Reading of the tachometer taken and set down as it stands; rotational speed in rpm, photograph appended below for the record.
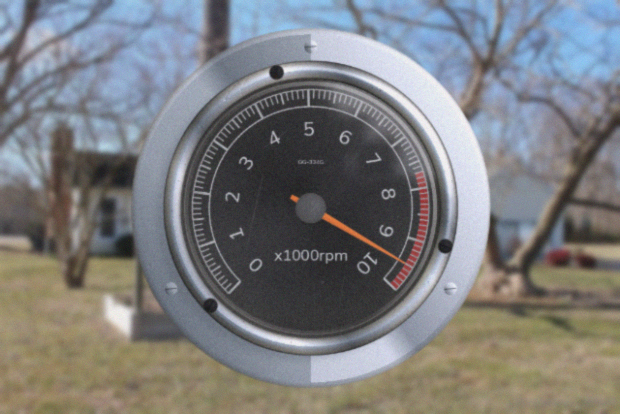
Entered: 9500 rpm
